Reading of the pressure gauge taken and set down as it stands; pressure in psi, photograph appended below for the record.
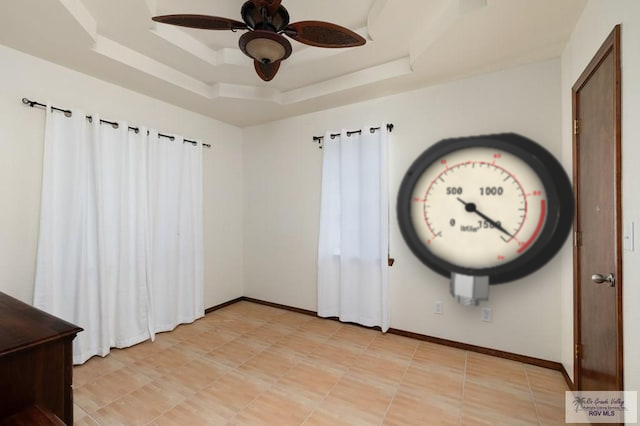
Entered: 1450 psi
